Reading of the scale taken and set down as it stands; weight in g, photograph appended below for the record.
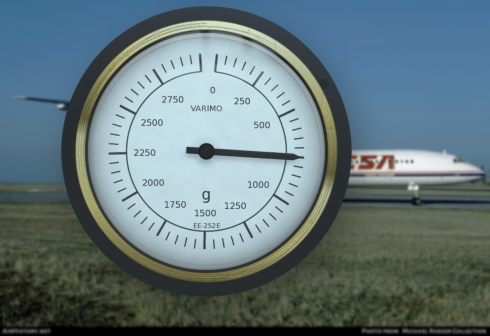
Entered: 750 g
